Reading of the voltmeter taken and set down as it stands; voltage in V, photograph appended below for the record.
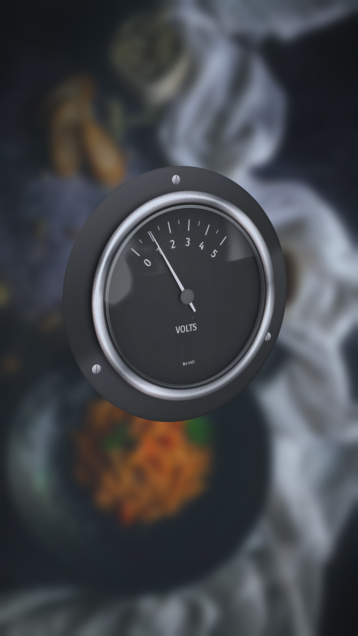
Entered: 1 V
